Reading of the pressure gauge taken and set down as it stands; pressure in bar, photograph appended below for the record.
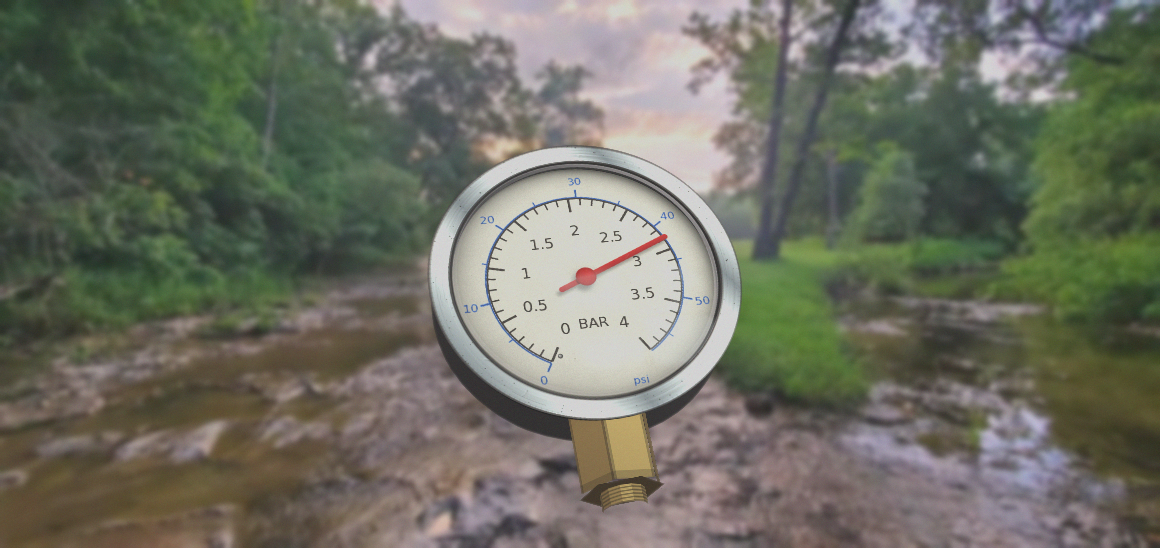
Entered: 2.9 bar
